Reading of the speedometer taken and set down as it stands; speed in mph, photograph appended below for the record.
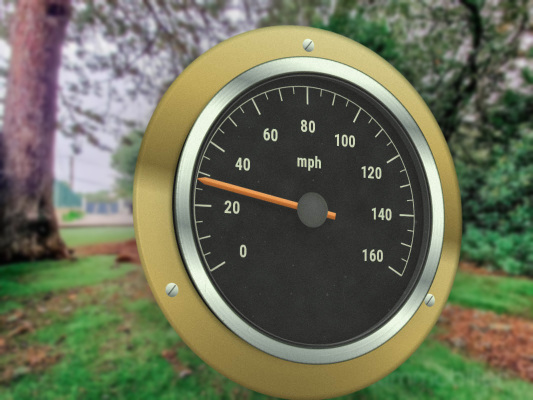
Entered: 27.5 mph
